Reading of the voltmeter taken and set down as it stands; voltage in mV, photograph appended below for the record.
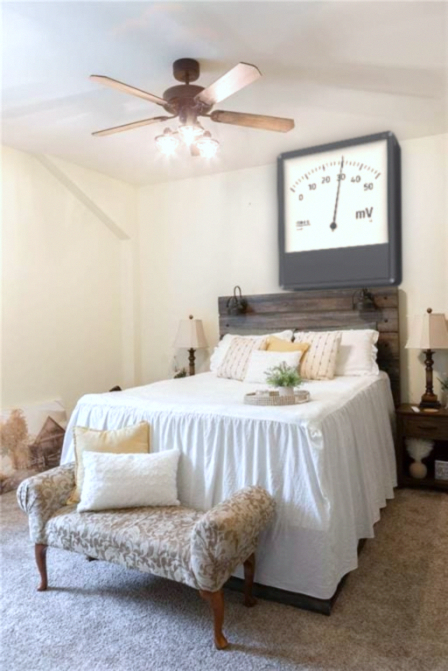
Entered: 30 mV
